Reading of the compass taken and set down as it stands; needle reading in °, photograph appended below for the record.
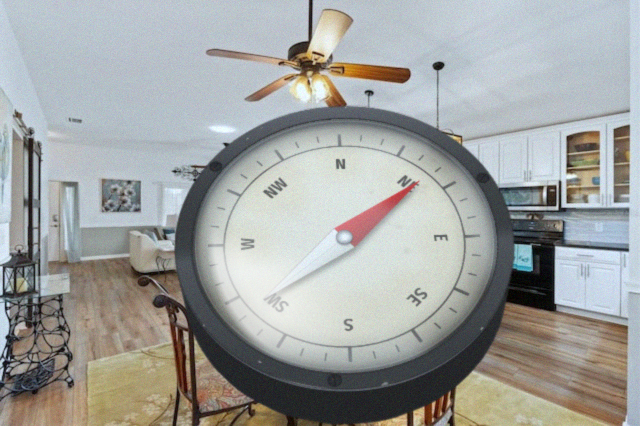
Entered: 50 °
